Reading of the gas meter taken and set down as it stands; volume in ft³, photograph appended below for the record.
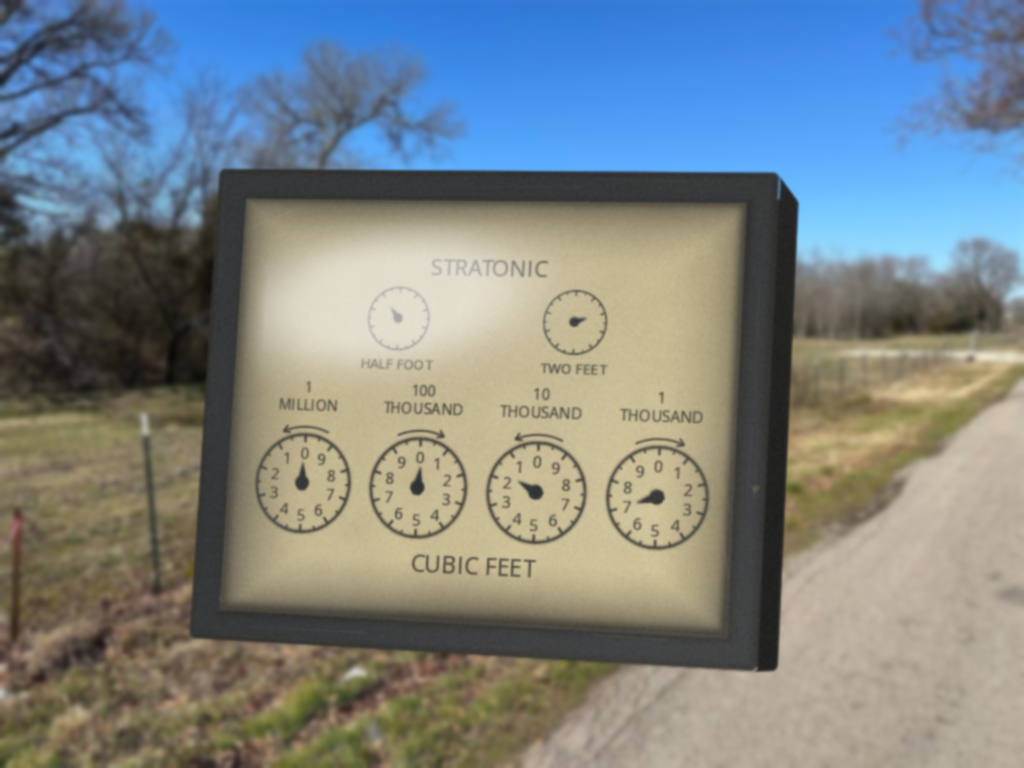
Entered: 1700 ft³
